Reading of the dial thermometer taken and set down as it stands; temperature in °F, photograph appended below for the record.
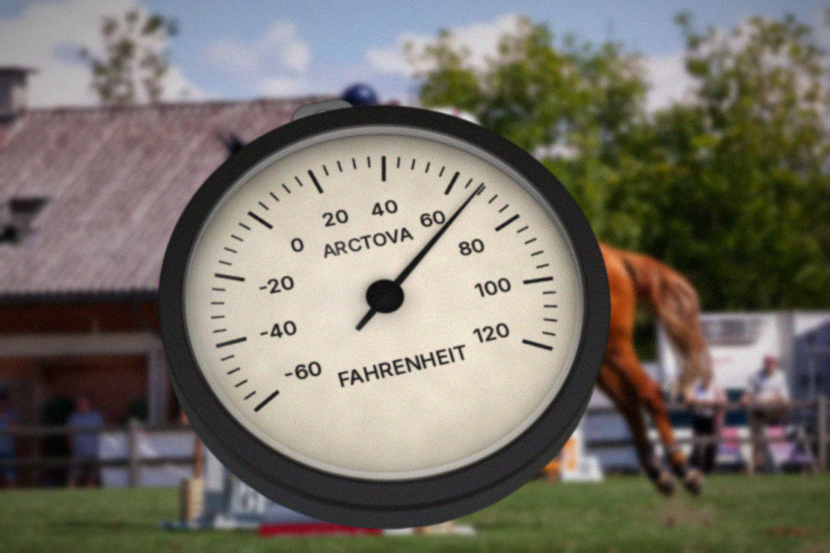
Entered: 68 °F
